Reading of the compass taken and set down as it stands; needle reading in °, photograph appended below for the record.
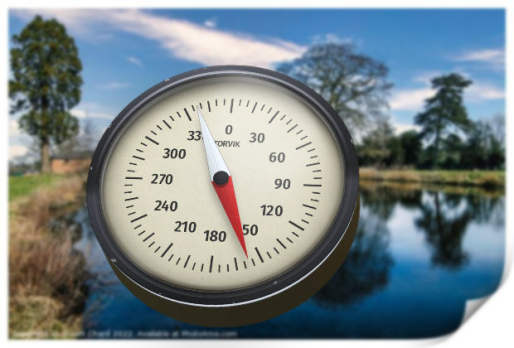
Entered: 157.5 °
